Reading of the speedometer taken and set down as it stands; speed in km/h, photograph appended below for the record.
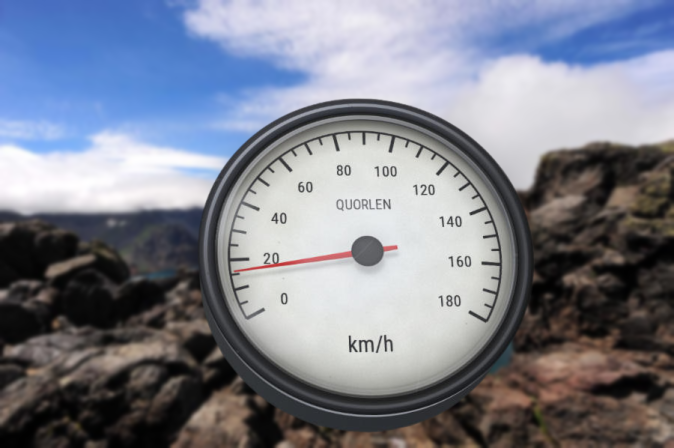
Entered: 15 km/h
